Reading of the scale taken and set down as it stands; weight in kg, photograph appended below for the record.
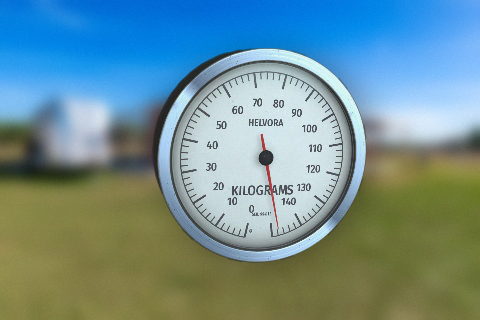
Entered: 148 kg
